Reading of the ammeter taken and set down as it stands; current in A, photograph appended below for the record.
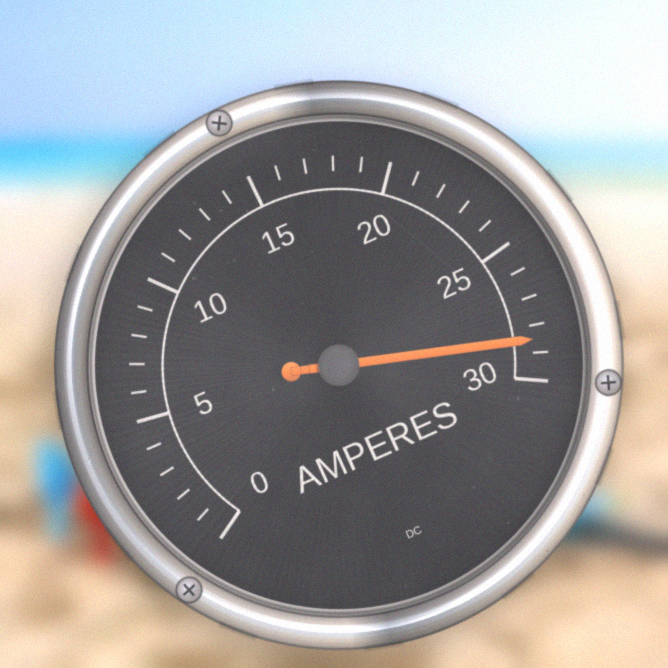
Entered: 28.5 A
